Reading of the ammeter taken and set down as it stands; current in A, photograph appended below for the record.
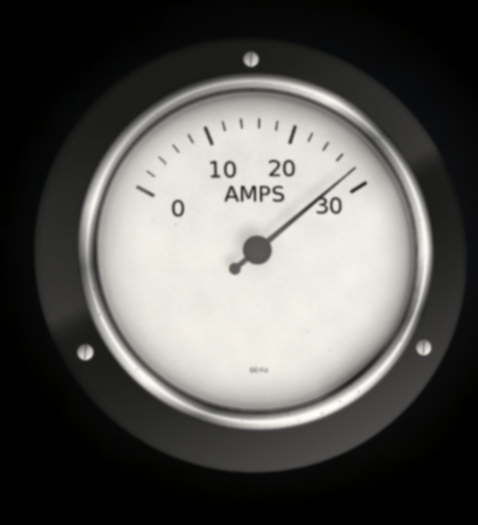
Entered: 28 A
